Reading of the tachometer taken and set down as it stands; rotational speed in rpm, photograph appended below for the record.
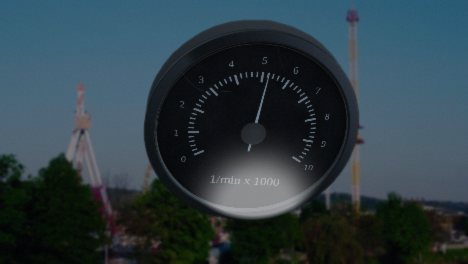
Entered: 5200 rpm
